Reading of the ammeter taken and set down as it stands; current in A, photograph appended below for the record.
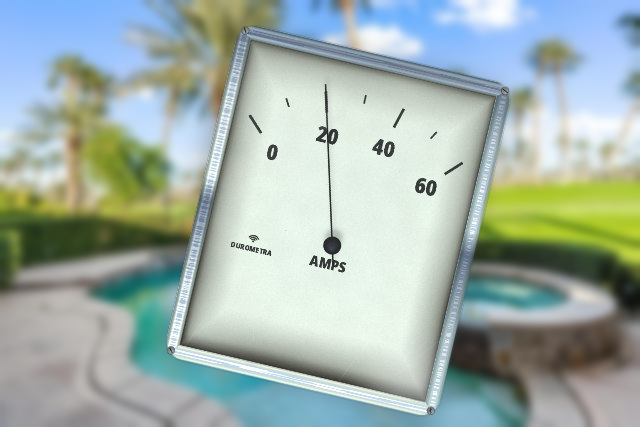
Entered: 20 A
